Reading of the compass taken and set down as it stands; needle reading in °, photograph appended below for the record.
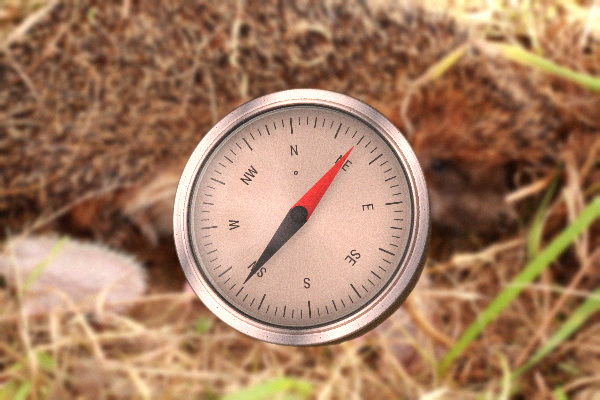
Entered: 45 °
